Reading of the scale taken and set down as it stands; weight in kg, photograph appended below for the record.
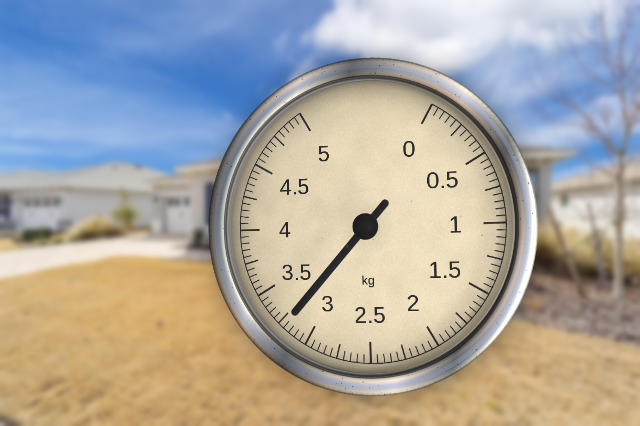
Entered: 3.2 kg
